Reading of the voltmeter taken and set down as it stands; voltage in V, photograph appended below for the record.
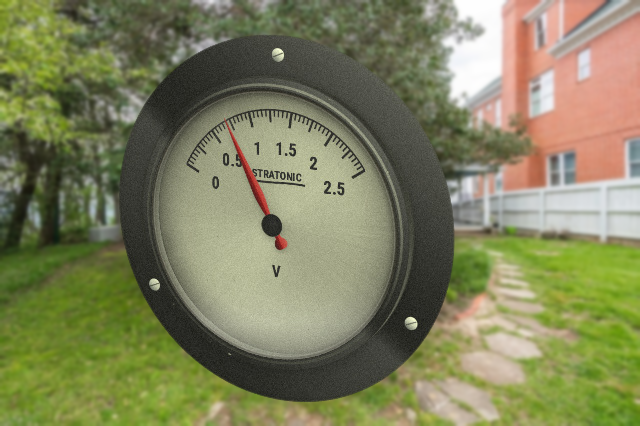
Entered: 0.75 V
